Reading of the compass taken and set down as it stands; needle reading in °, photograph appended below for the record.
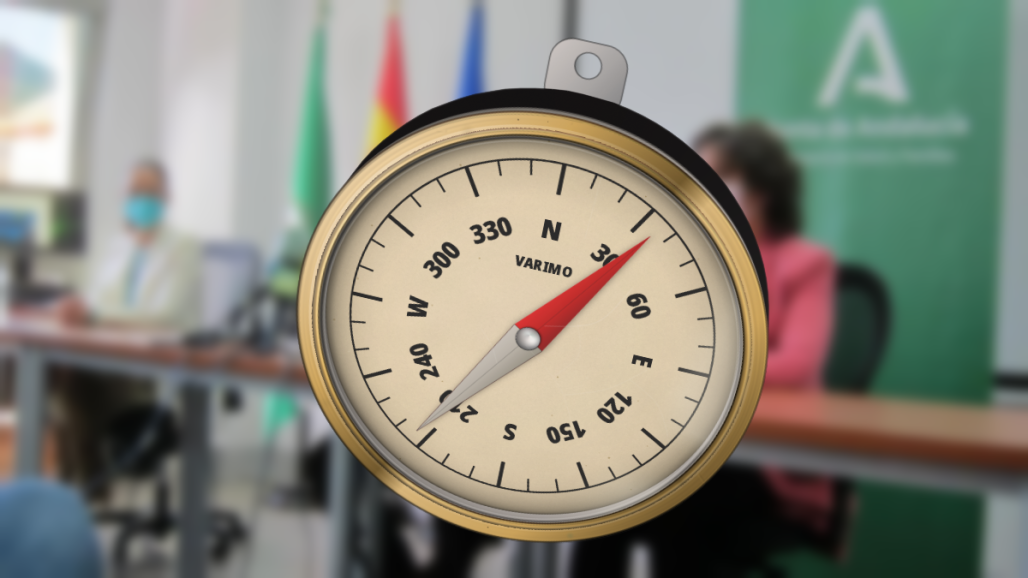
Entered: 35 °
